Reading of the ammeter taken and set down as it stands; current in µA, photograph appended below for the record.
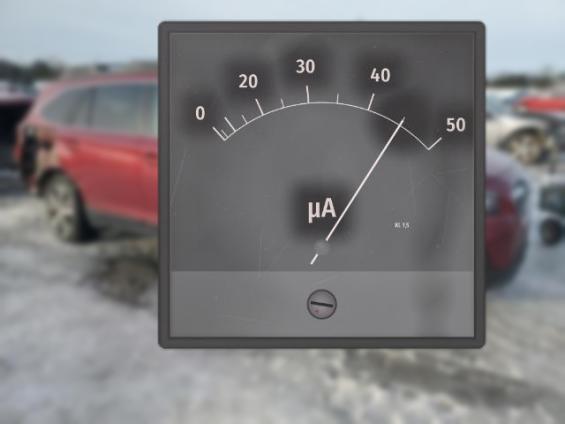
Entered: 45 µA
